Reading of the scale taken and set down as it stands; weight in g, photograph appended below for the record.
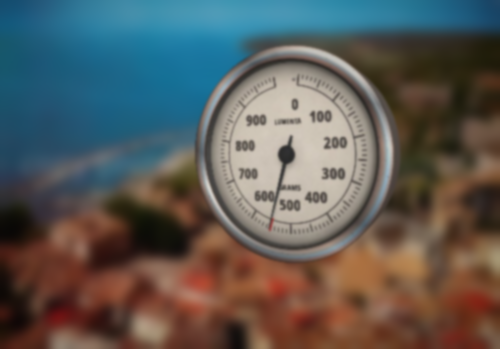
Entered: 550 g
